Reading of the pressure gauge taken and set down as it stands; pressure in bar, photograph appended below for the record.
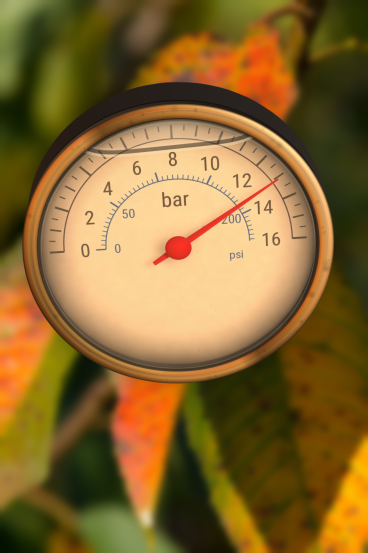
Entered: 13 bar
